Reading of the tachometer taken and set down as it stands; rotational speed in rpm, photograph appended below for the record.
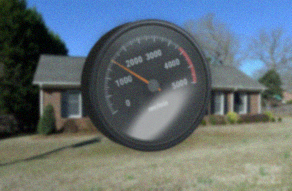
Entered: 1500 rpm
